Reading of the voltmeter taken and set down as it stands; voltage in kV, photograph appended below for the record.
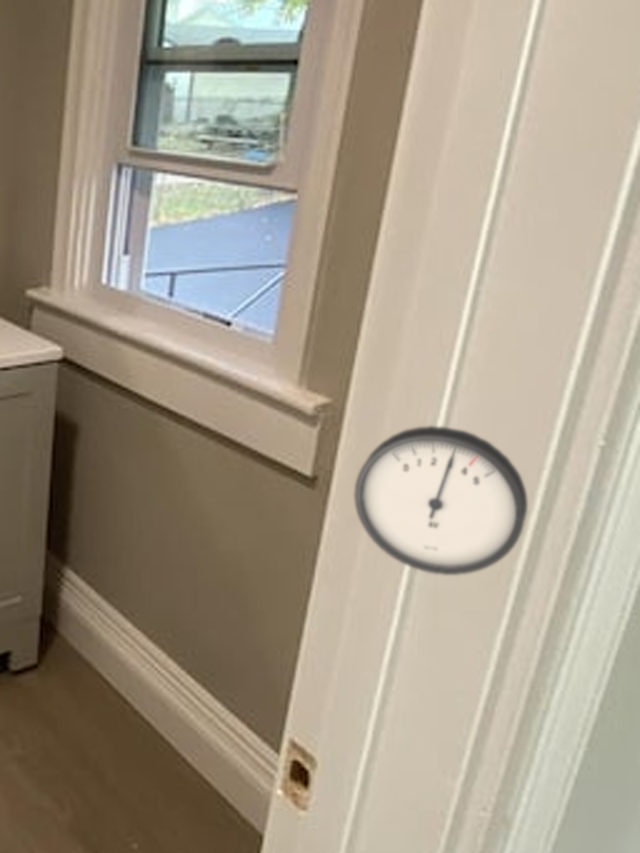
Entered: 3 kV
